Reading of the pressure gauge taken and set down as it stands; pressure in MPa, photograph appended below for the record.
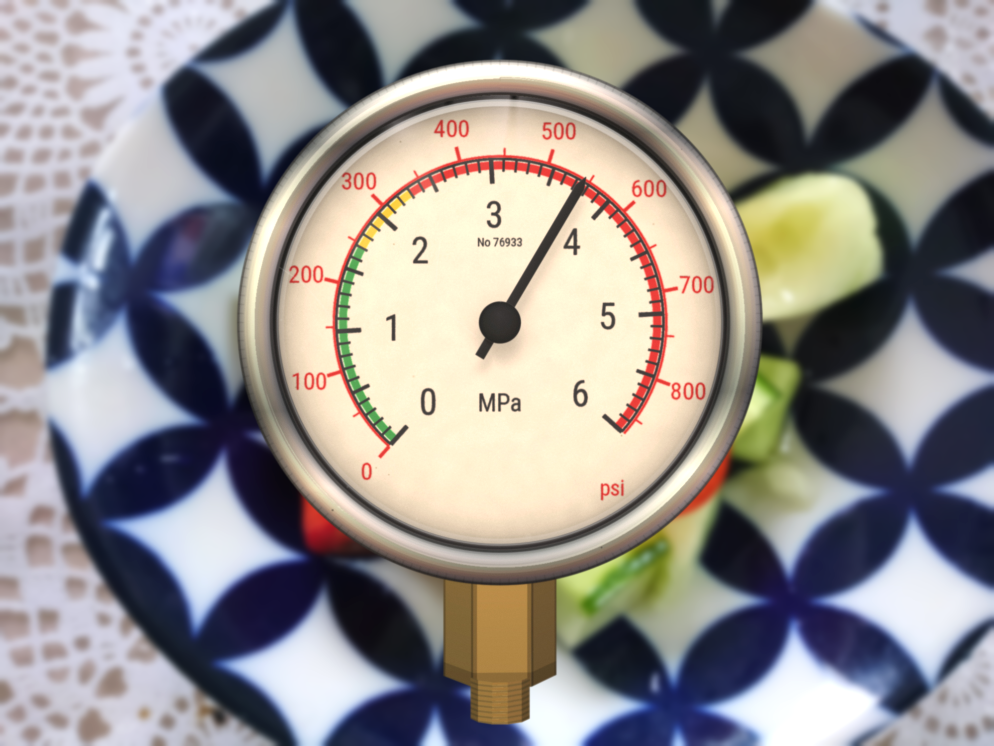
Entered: 3.75 MPa
